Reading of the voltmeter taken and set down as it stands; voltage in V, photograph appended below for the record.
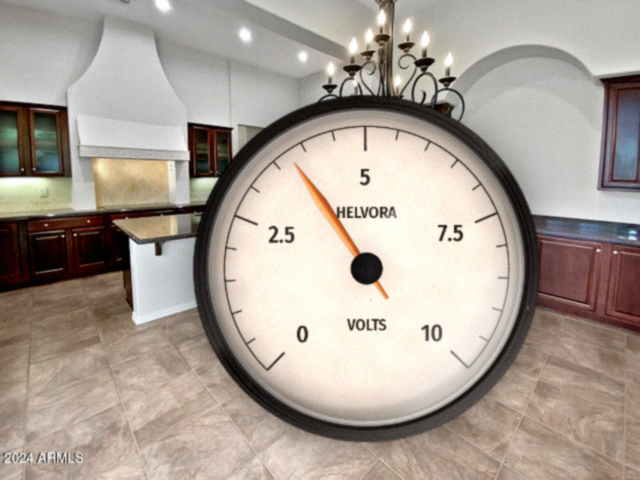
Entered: 3.75 V
